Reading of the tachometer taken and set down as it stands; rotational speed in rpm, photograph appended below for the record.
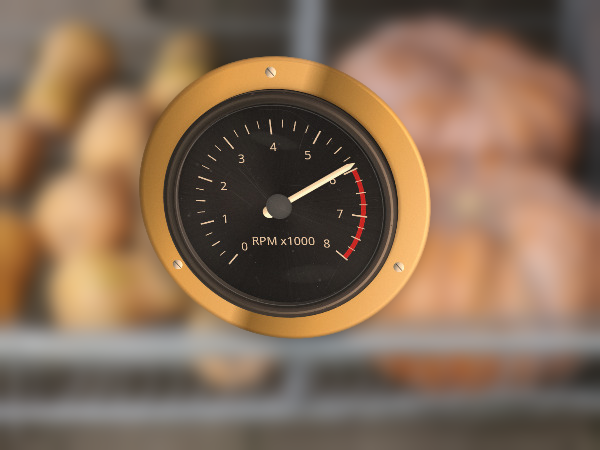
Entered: 5875 rpm
